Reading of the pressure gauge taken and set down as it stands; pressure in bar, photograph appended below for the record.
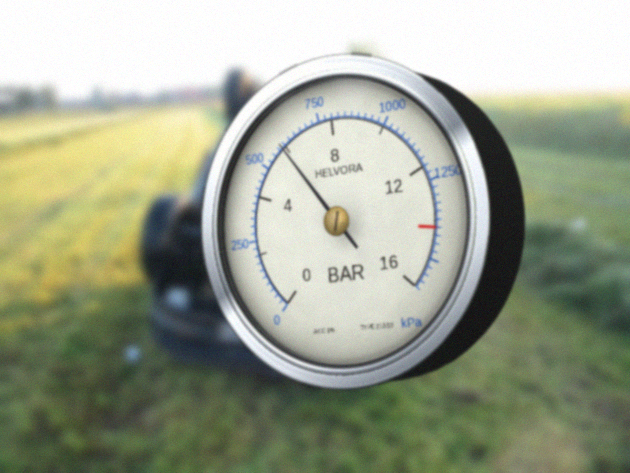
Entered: 6 bar
